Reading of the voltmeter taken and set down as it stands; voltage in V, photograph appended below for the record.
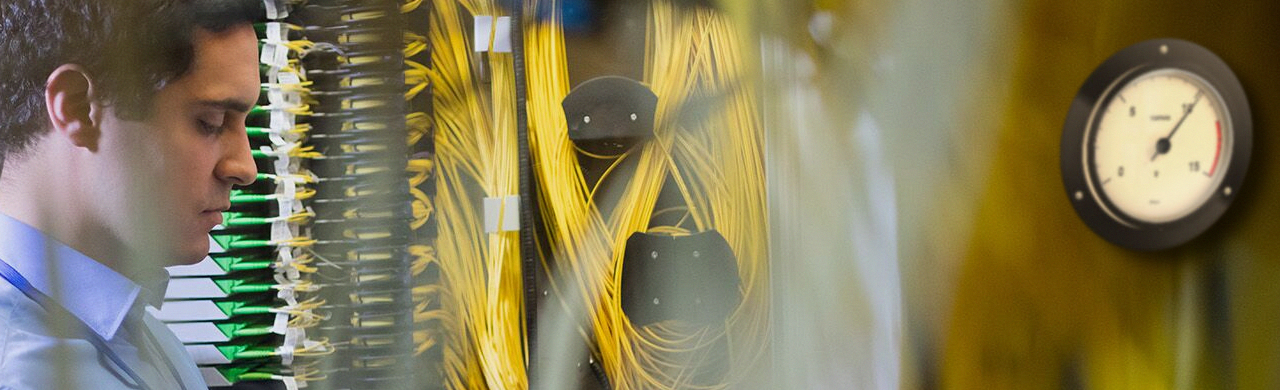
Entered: 10 V
